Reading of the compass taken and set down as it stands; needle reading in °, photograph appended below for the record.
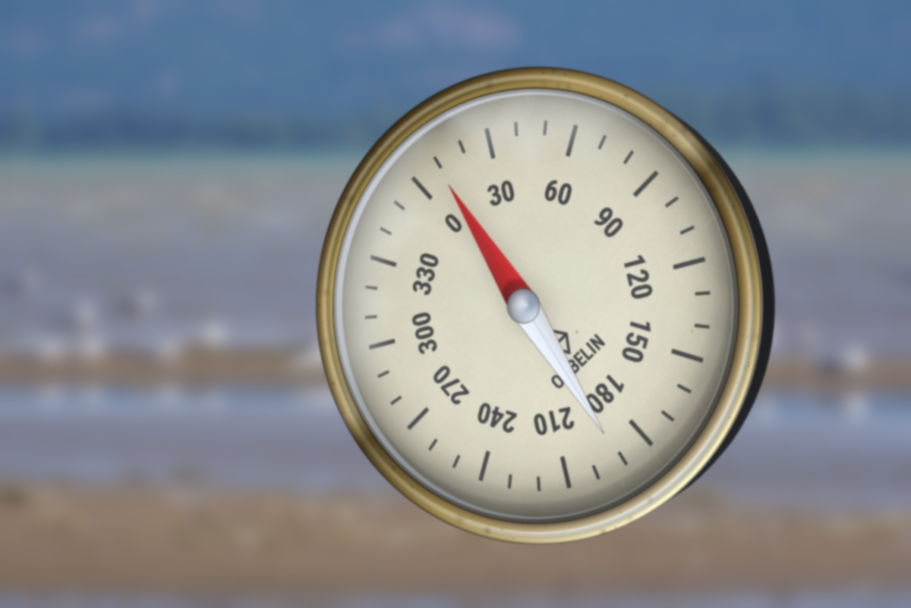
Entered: 10 °
